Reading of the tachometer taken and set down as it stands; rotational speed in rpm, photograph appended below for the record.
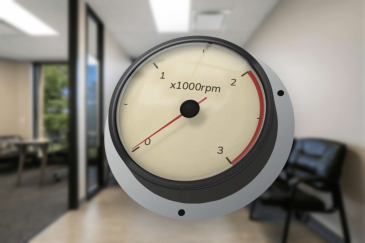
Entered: 0 rpm
